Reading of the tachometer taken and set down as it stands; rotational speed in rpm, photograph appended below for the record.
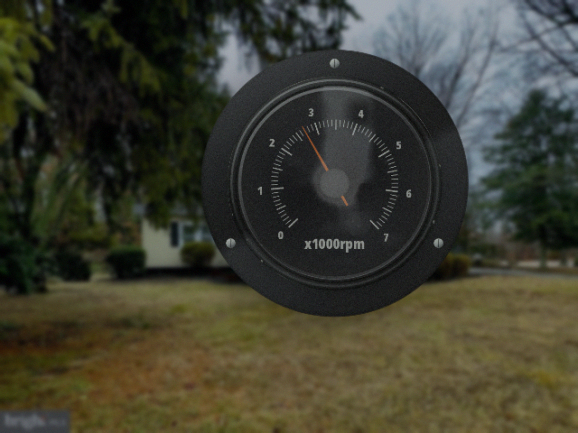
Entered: 2700 rpm
